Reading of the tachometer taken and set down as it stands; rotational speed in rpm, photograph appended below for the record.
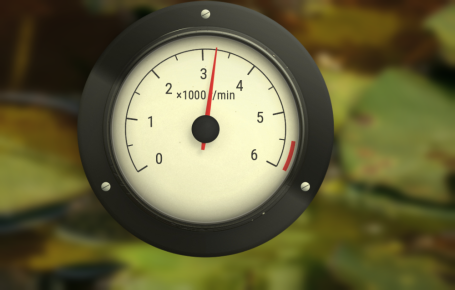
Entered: 3250 rpm
